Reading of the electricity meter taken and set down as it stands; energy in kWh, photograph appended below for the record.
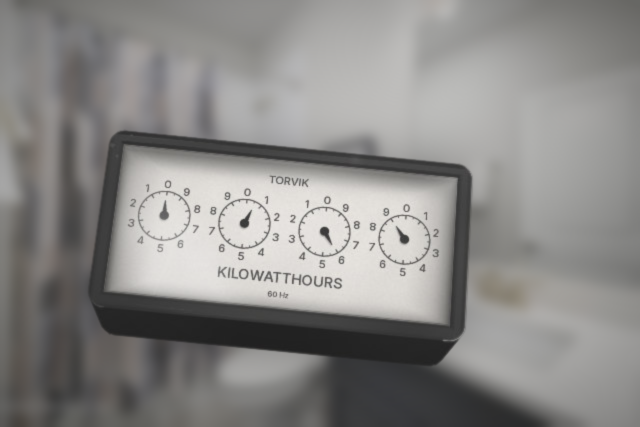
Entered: 59 kWh
